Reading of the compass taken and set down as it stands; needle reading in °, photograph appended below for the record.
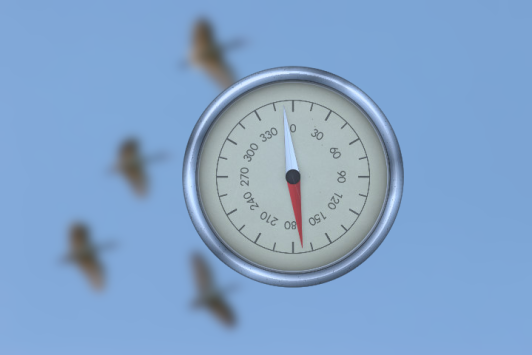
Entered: 172.5 °
